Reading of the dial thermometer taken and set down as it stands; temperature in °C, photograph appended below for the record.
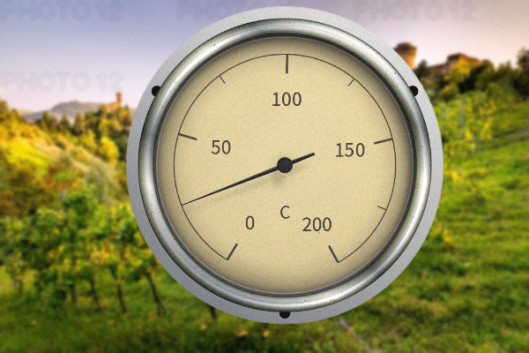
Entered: 25 °C
